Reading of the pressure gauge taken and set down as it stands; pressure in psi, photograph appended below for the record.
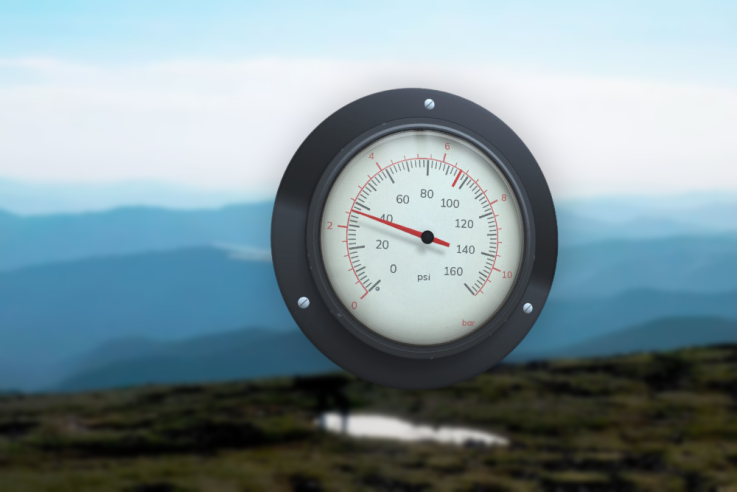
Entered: 36 psi
